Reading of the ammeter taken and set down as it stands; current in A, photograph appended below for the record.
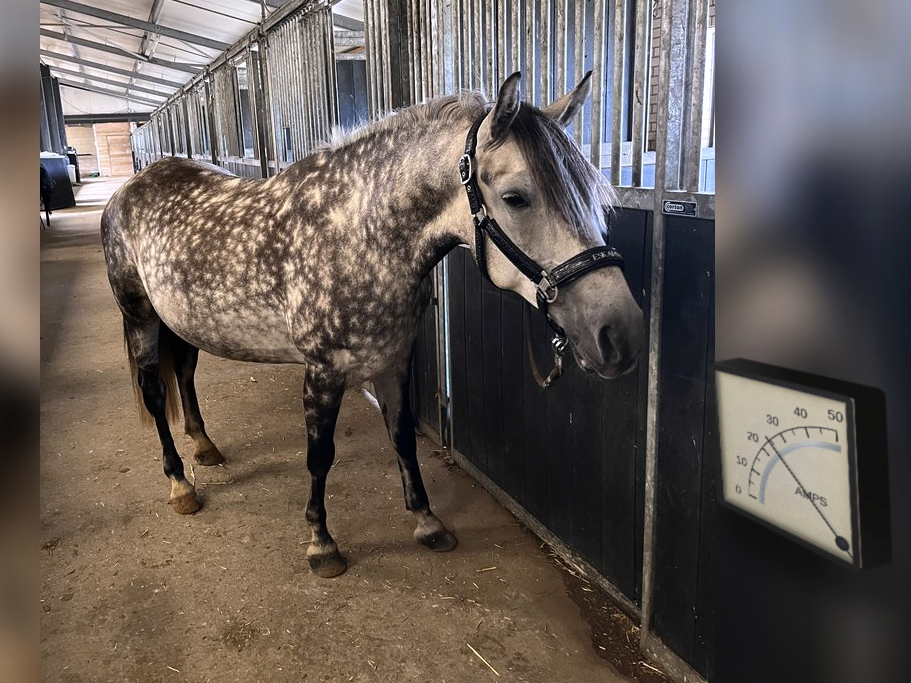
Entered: 25 A
